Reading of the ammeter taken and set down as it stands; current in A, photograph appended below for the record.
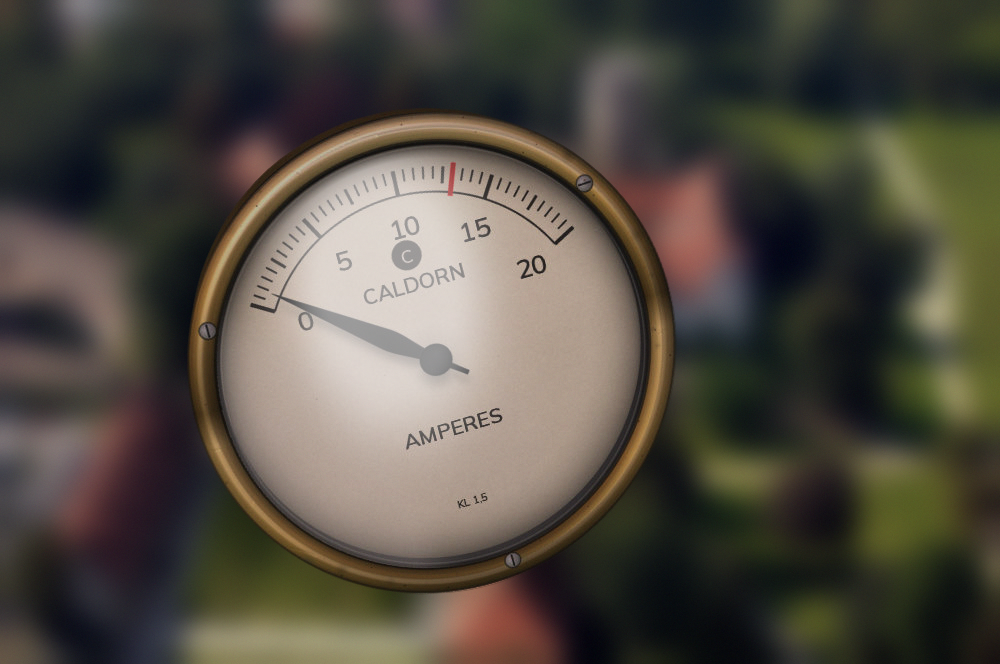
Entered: 1 A
